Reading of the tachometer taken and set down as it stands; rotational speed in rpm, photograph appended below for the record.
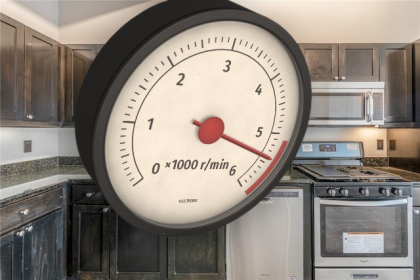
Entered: 5400 rpm
